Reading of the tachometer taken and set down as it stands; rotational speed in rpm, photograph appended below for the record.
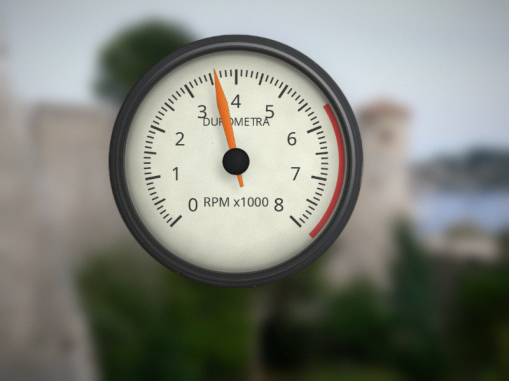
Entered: 3600 rpm
